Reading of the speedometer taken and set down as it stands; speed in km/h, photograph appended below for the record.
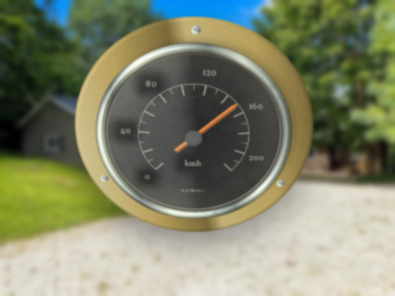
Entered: 150 km/h
